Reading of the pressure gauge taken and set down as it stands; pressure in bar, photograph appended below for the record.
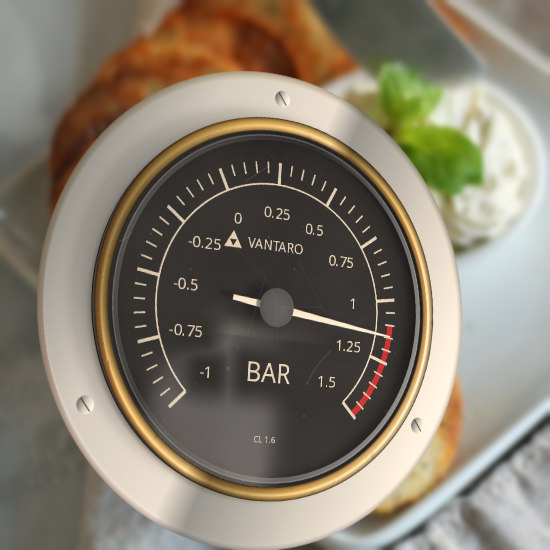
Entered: 1.15 bar
